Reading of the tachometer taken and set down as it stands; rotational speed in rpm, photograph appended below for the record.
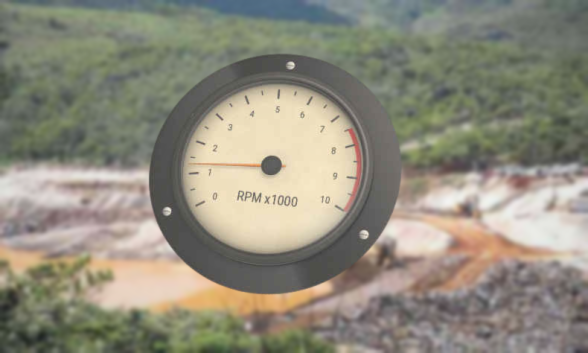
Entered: 1250 rpm
